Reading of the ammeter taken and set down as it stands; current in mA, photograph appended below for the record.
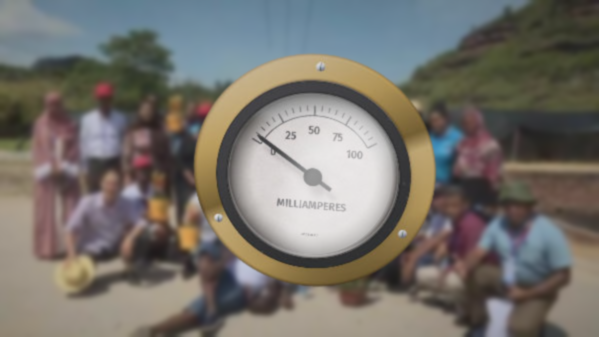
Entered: 5 mA
